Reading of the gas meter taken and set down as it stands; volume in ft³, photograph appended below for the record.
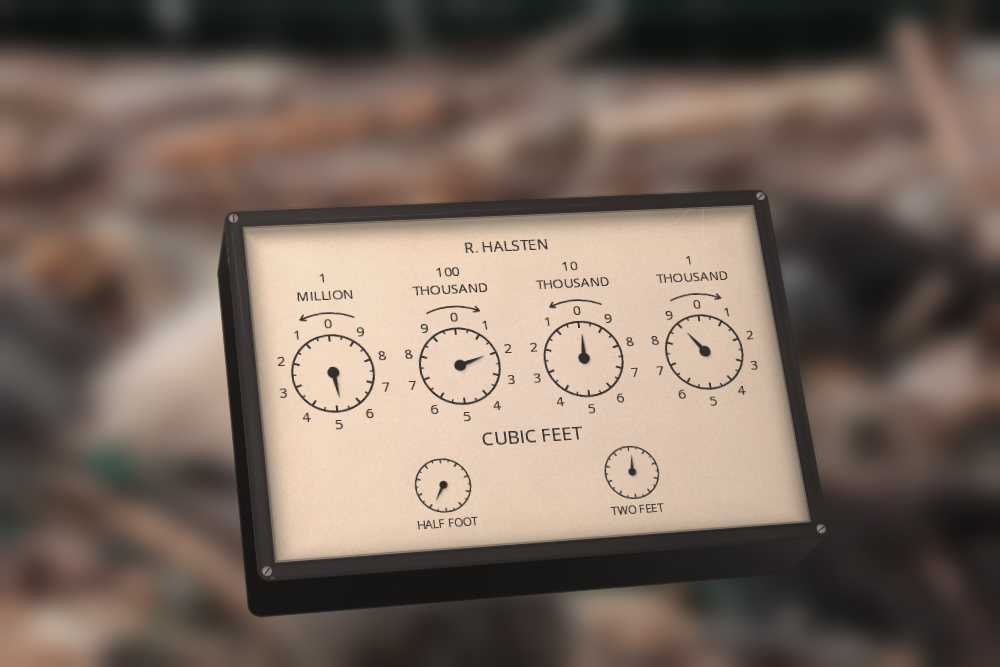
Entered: 519900 ft³
